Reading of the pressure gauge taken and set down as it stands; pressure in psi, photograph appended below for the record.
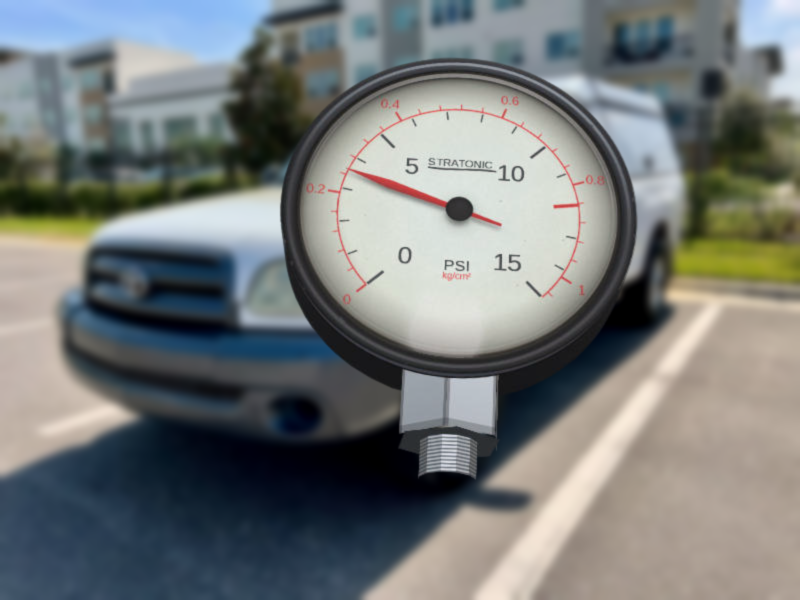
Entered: 3.5 psi
